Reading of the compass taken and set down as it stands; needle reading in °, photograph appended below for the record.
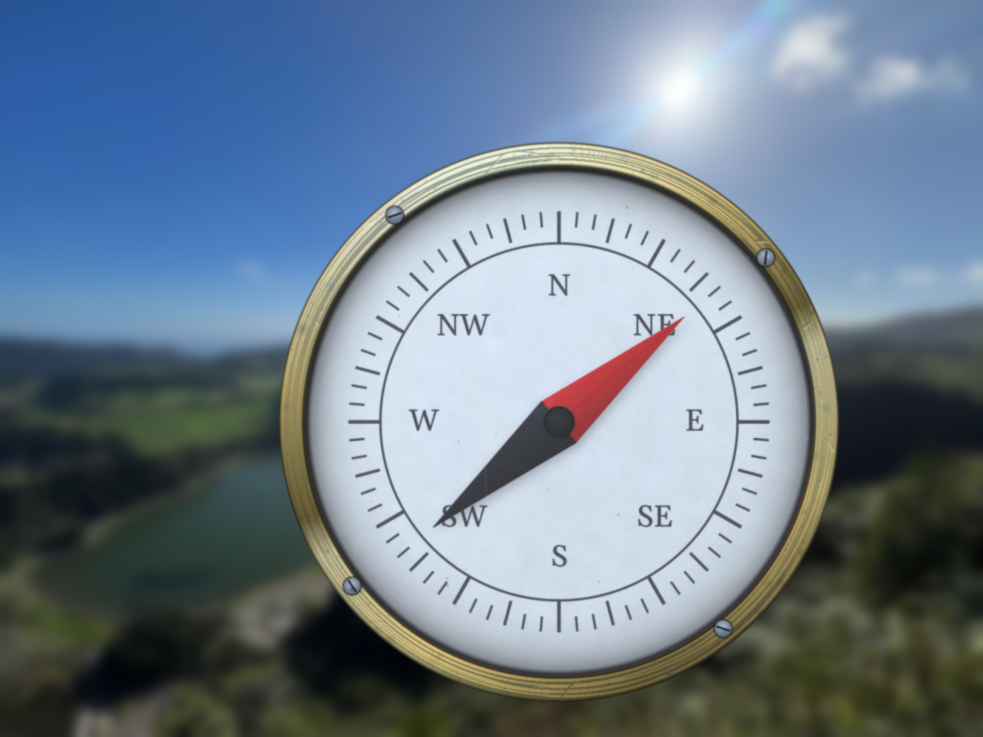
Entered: 50 °
